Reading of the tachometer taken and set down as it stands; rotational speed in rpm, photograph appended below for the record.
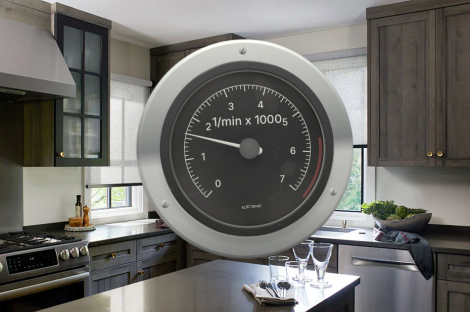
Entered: 1600 rpm
